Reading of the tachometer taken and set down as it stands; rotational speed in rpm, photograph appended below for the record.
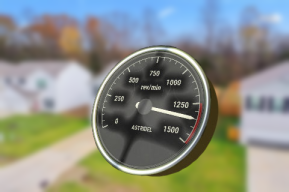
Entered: 1350 rpm
